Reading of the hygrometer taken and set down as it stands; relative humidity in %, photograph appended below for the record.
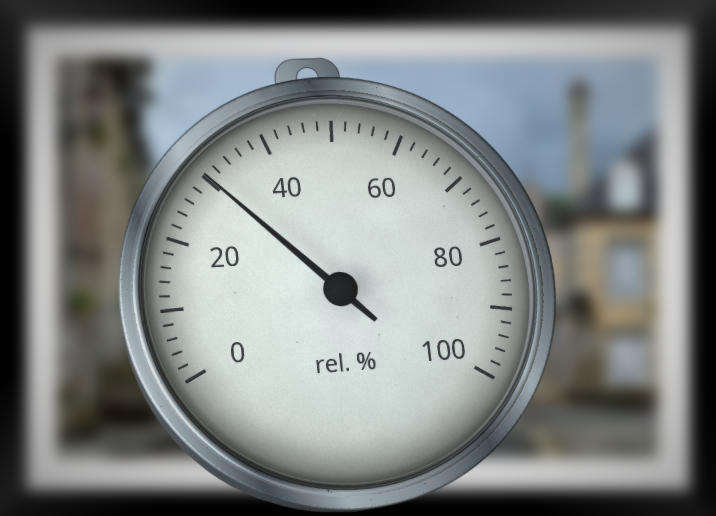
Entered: 30 %
